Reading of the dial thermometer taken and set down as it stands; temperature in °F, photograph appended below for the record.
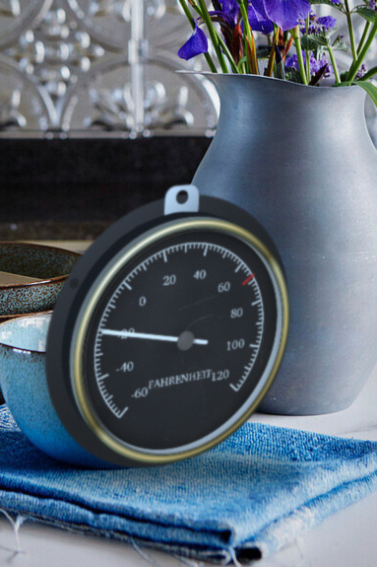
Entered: -20 °F
